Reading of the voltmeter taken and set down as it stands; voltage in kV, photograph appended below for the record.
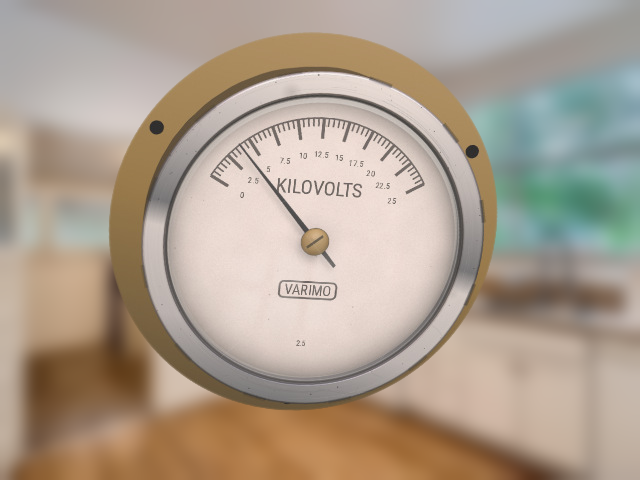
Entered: 4 kV
